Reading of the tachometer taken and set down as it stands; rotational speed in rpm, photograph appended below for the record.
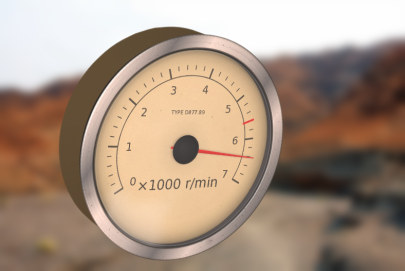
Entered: 6400 rpm
